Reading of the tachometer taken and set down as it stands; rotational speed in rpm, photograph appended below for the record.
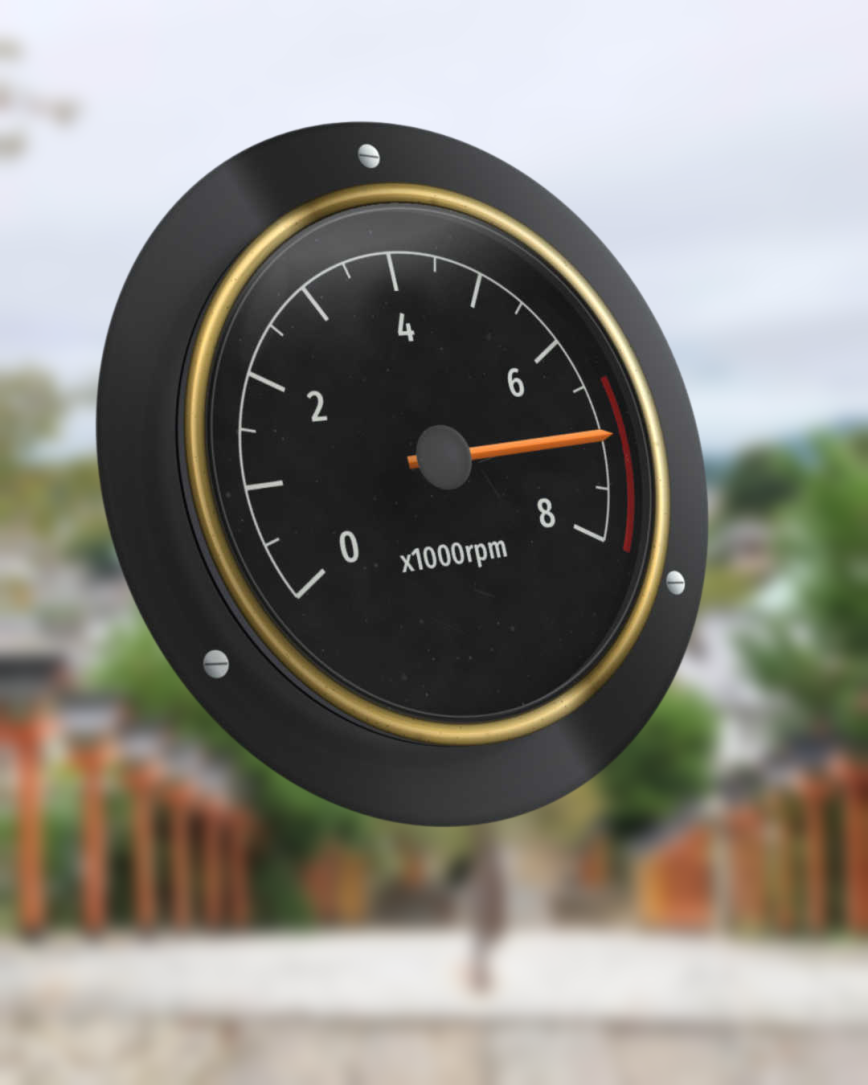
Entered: 7000 rpm
